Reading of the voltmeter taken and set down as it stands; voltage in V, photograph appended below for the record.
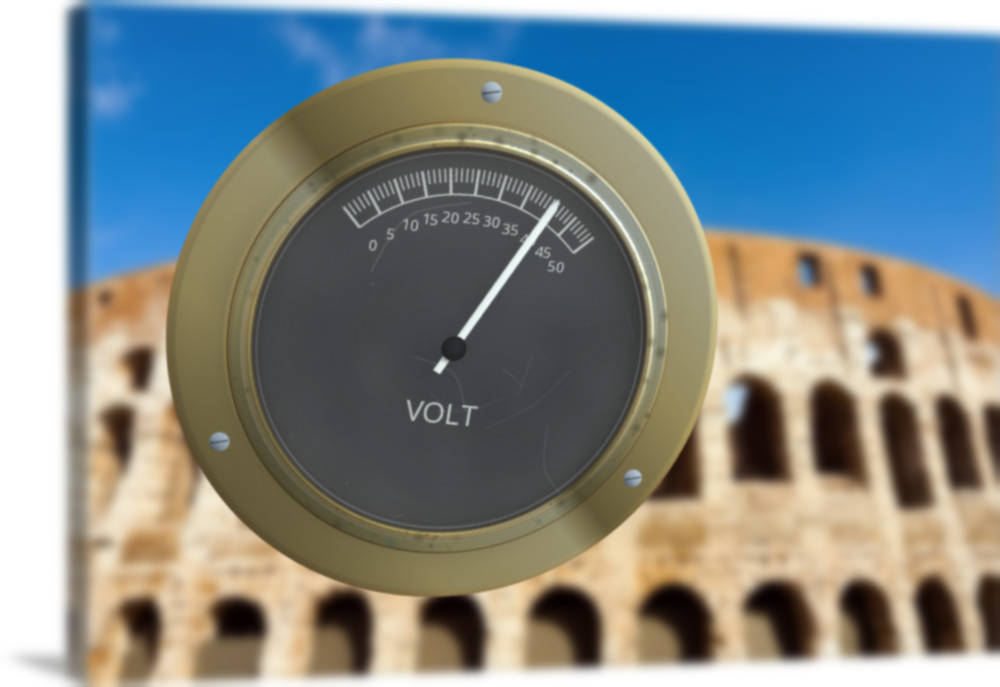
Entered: 40 V
